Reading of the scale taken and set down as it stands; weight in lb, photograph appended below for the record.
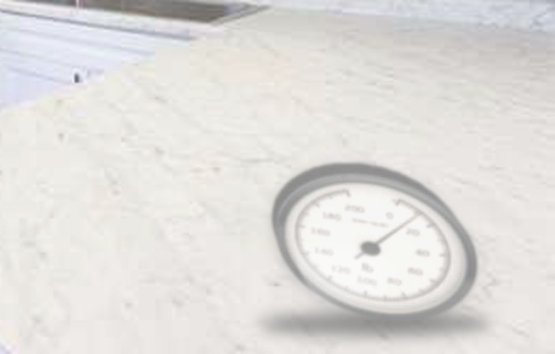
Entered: 10 lb
